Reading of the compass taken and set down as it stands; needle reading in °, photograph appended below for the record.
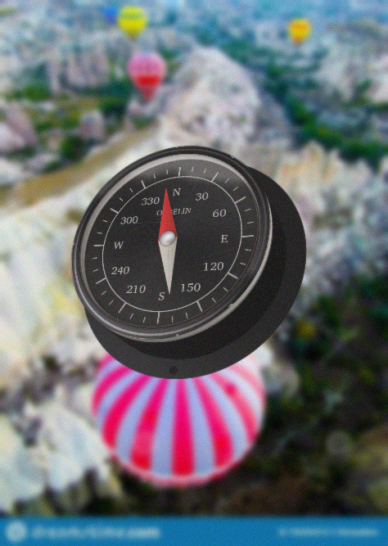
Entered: 350 °
